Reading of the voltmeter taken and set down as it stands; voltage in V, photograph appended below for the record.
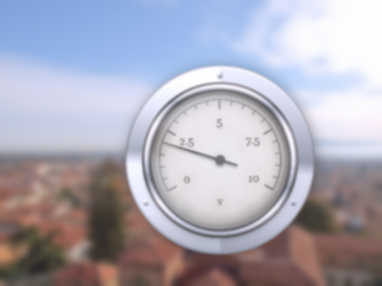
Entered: 2 V
